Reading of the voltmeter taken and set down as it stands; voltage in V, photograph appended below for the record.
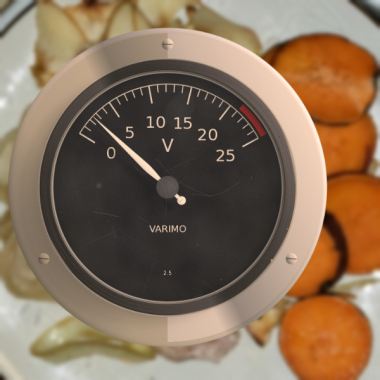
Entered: 2.5 V
